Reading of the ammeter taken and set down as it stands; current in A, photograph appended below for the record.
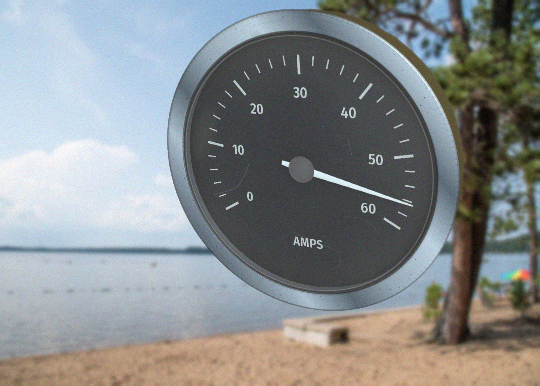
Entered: 56 A
